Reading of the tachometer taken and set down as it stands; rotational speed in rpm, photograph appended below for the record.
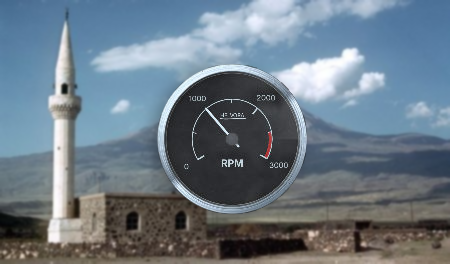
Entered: 1000 rpm
